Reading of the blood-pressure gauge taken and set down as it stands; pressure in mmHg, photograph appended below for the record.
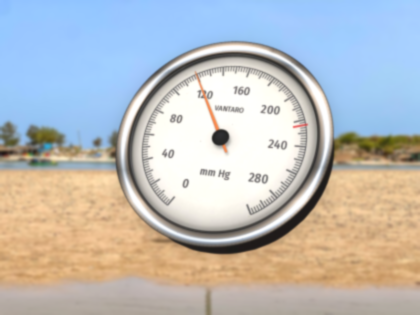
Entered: 120 mmHg
